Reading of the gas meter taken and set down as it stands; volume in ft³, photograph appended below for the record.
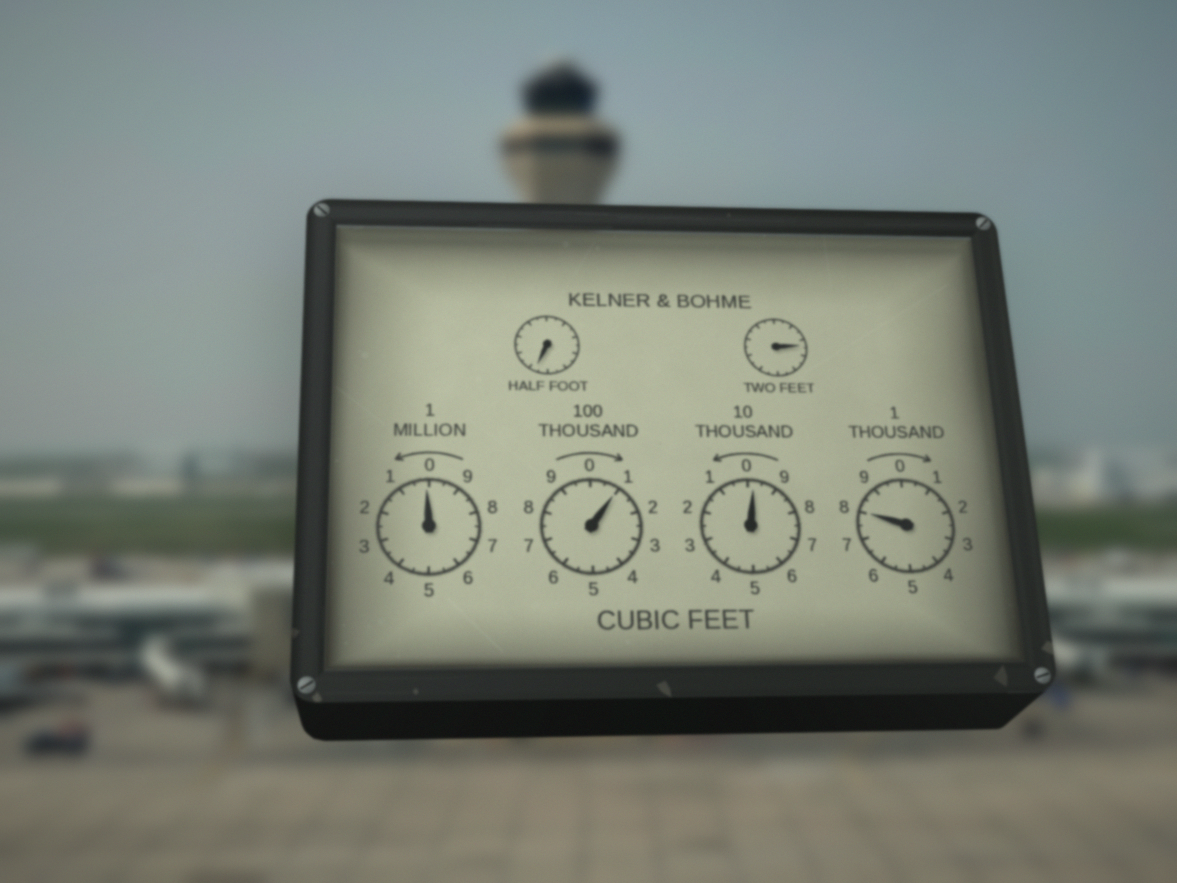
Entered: 9800 ft³
